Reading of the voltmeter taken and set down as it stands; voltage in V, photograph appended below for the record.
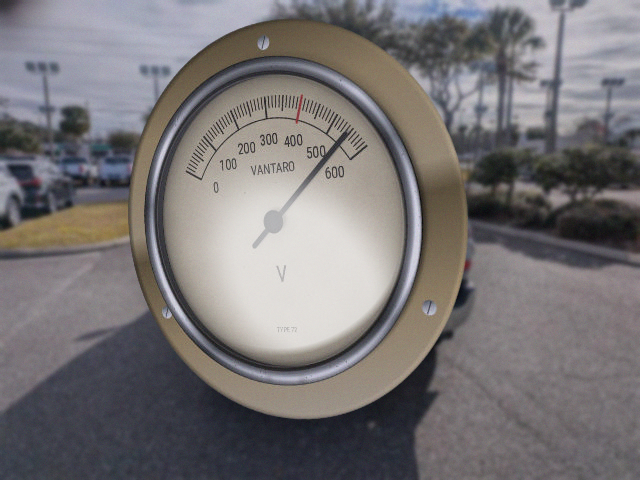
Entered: 550 V
